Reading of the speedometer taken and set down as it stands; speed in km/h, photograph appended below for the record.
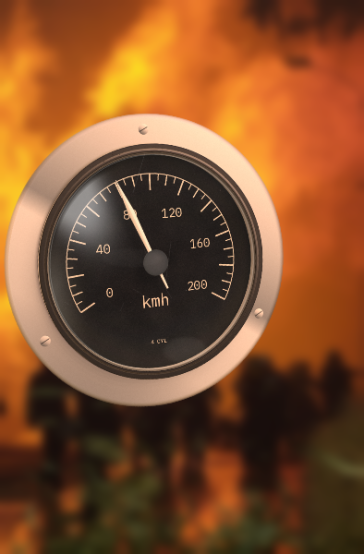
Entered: 80 km/h
